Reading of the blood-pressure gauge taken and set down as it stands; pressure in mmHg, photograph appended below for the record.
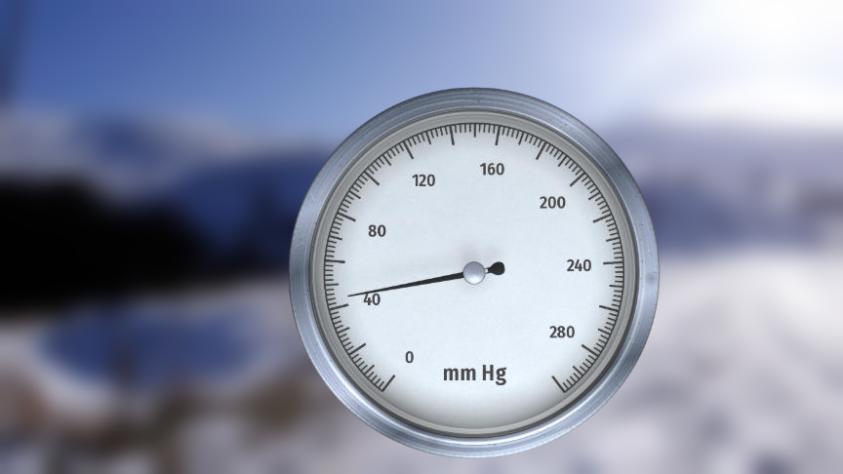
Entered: 44 mmHg
